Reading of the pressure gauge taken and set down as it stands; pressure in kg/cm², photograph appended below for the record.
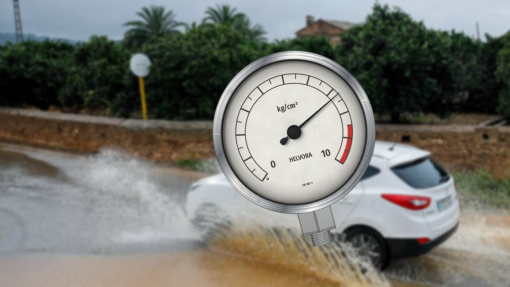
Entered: 7.25 kg/cm²
